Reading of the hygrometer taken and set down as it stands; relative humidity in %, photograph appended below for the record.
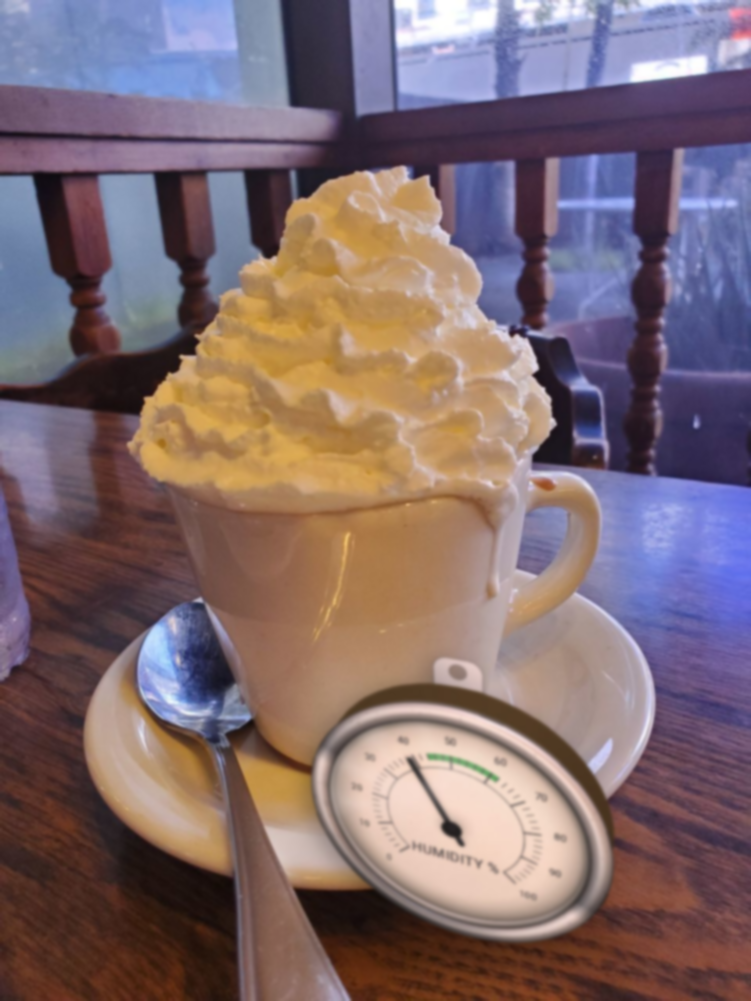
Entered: 40 %
